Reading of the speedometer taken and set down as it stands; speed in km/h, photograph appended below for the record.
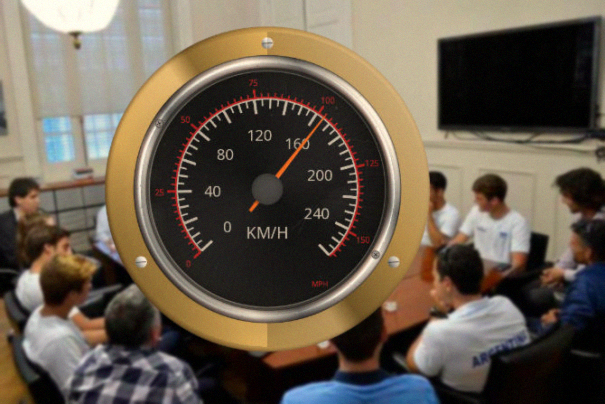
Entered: 165 km/h
